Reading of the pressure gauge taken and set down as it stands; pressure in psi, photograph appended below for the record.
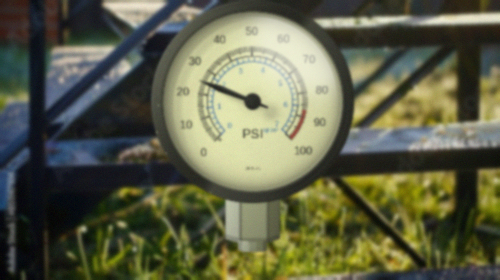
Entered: 25 psi
